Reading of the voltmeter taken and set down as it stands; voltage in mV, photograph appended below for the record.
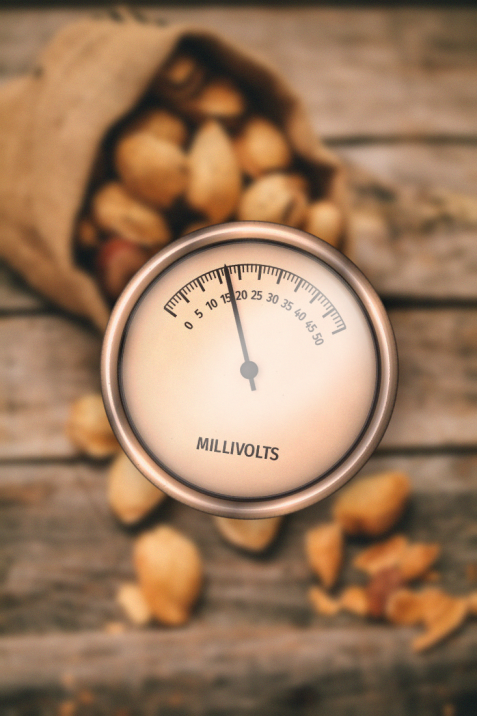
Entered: 17 mV
